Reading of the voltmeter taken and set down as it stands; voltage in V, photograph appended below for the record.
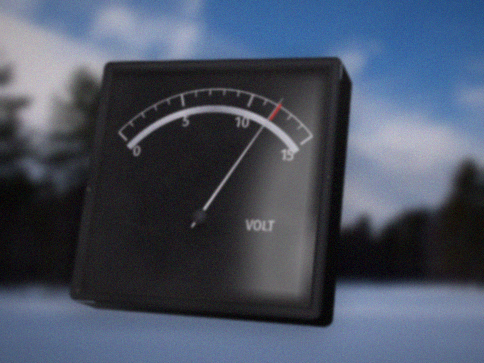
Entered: 12 V
